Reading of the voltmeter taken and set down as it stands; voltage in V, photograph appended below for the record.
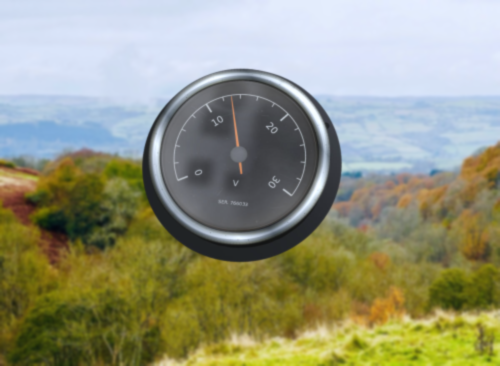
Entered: 13 V
